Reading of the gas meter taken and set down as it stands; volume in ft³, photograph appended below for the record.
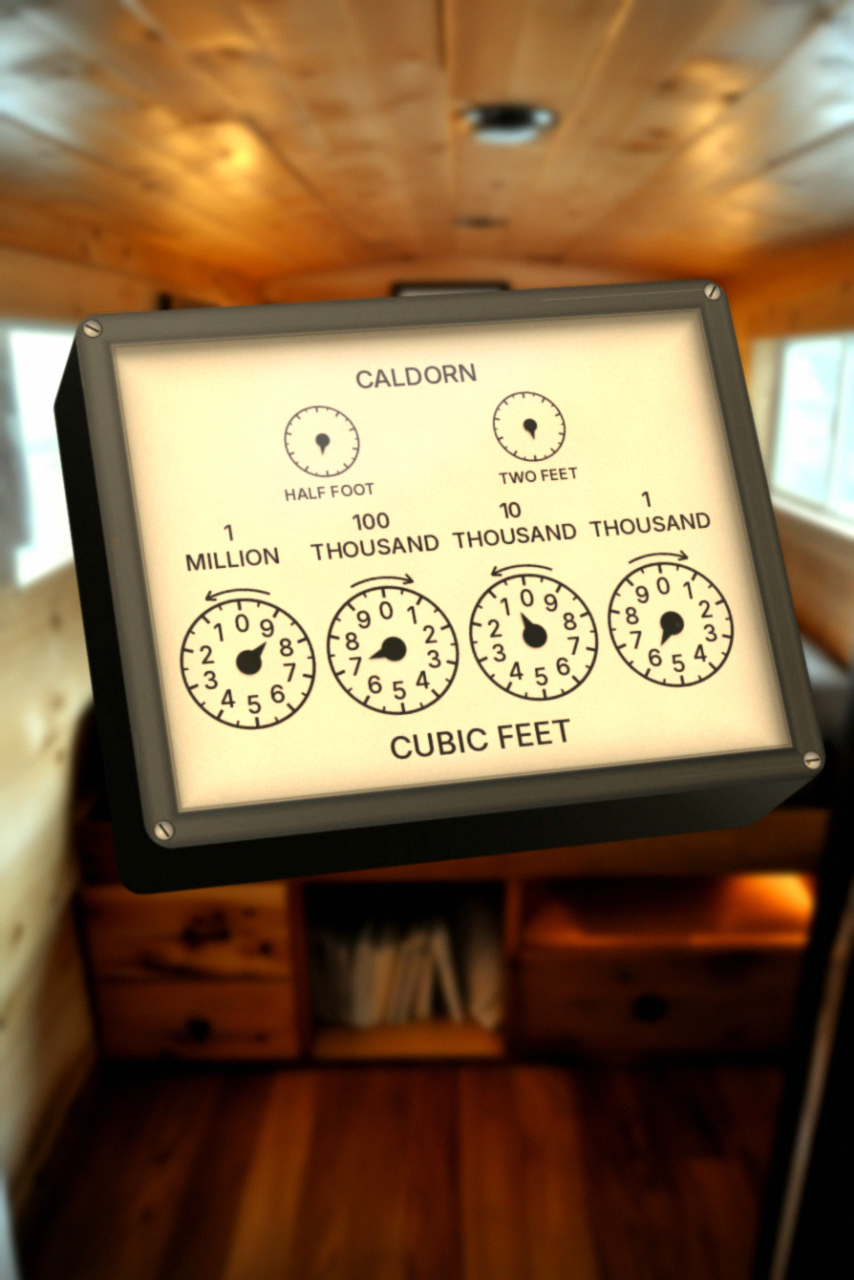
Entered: 870600 ft³
